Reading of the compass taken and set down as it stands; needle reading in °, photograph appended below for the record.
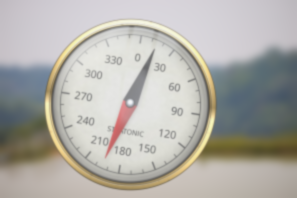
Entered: 195 °
